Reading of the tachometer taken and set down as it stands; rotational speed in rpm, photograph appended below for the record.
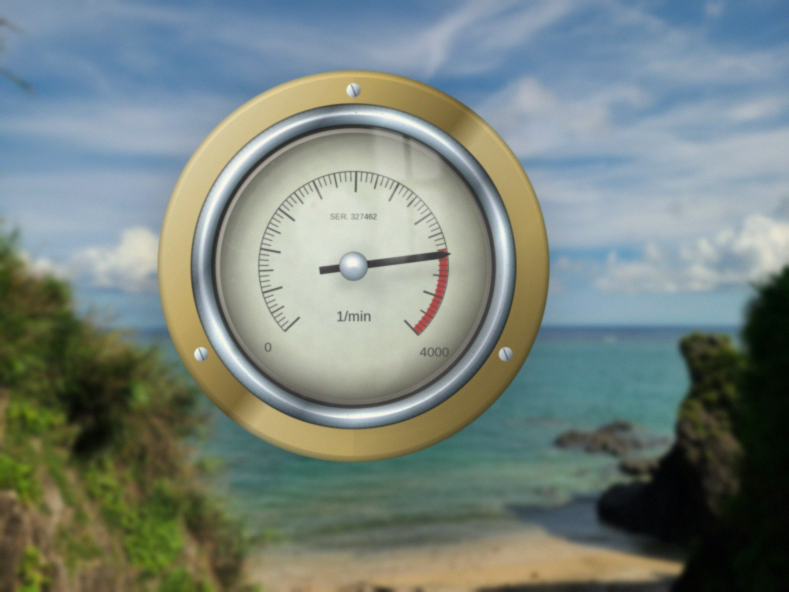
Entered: 3200 rpm
